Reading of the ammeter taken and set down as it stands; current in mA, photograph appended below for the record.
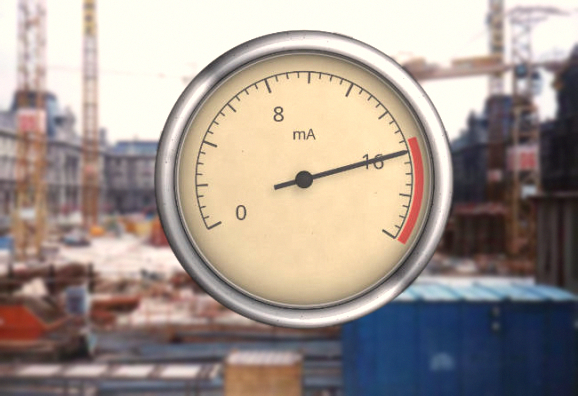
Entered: 16 mA
